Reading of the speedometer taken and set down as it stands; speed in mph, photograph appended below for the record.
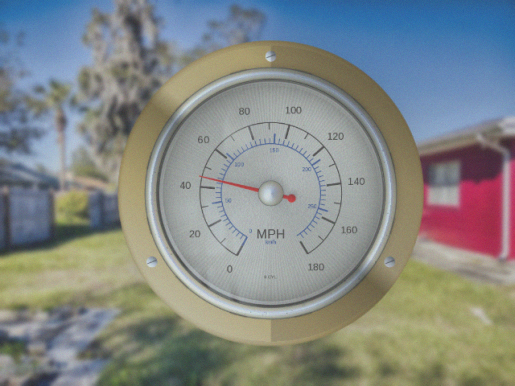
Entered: 45 mph
